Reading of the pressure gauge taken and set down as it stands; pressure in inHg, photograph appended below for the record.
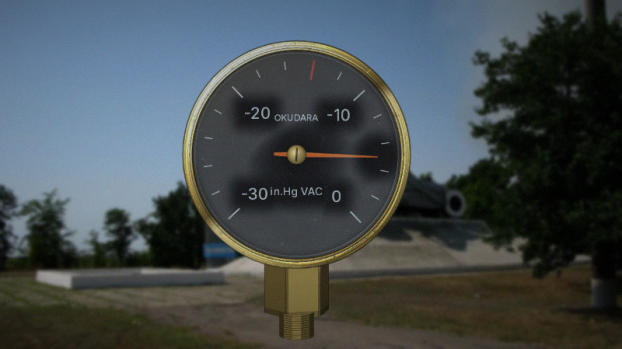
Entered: -5 inHg
